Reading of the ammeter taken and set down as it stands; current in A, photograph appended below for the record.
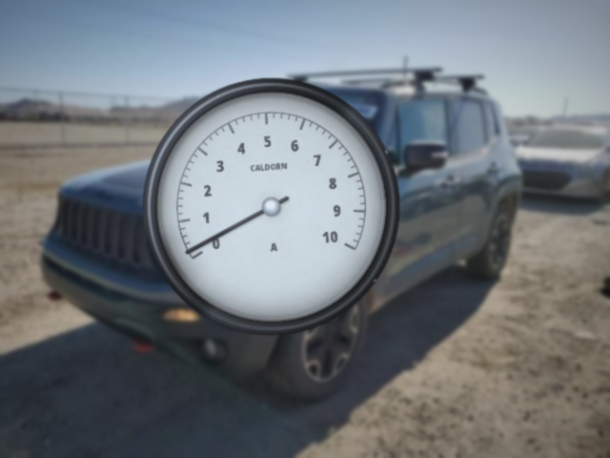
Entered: 0.2 A
